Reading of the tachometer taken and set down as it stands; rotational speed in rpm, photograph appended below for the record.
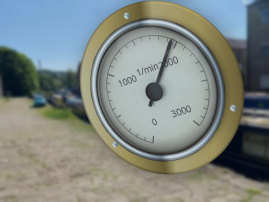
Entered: 1950 rpm
